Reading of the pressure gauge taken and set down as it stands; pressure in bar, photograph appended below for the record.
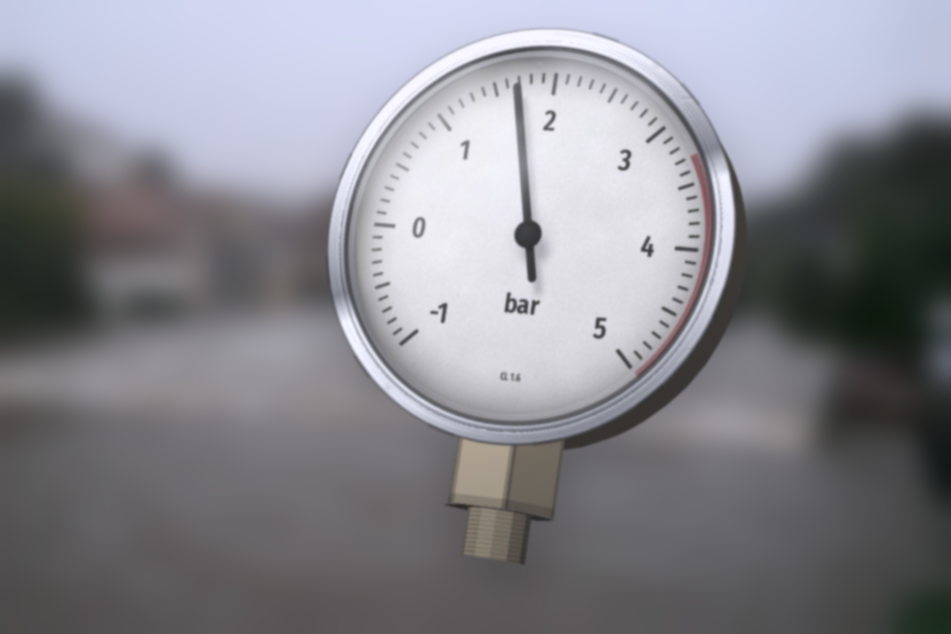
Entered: 1.7 bar
